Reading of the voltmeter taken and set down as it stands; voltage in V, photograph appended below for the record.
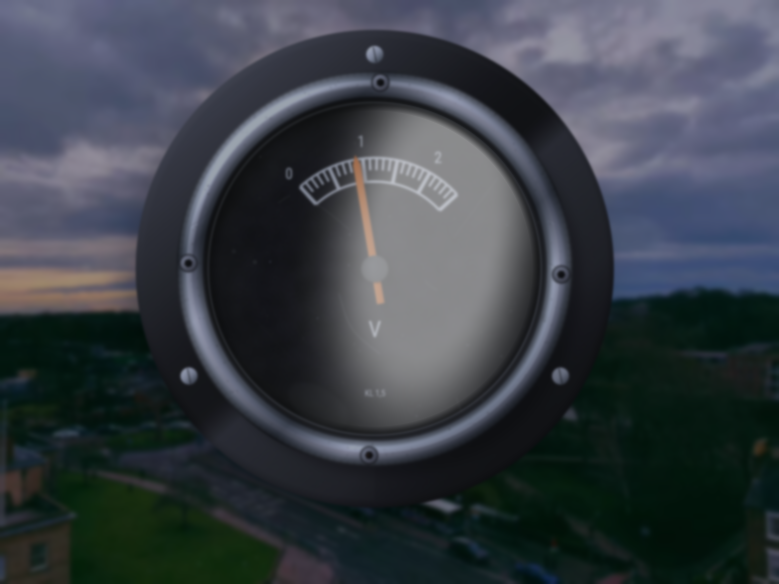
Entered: 0.9 V
